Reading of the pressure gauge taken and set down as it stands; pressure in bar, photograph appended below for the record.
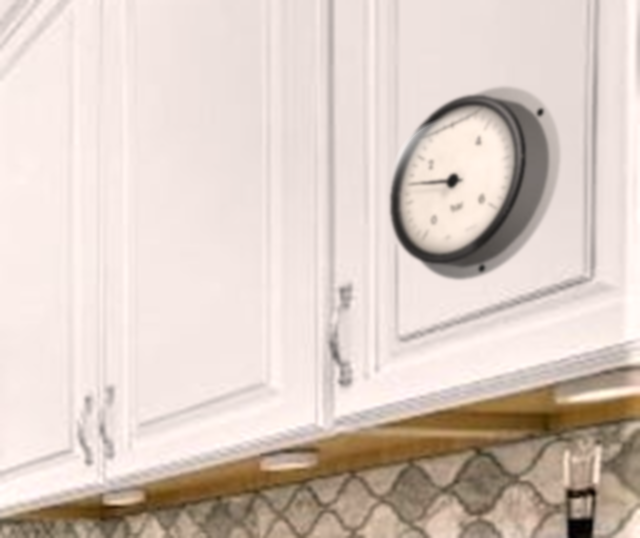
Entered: 1.4 bar
